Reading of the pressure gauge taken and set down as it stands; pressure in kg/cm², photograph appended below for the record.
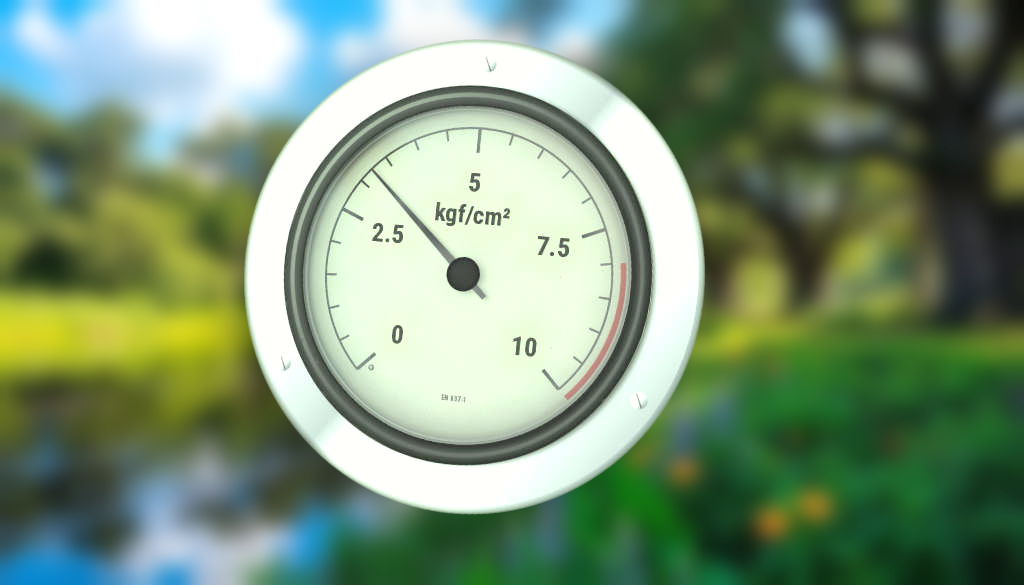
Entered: 3.25 kg/cm²
